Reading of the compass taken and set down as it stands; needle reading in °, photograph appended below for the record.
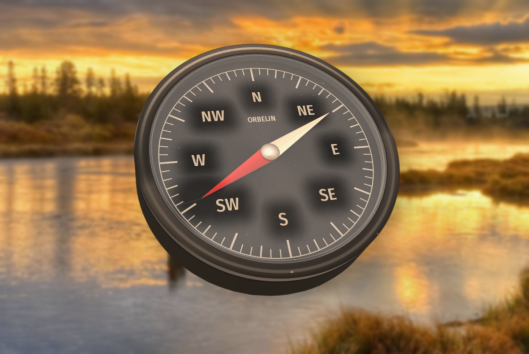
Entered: 240 °
